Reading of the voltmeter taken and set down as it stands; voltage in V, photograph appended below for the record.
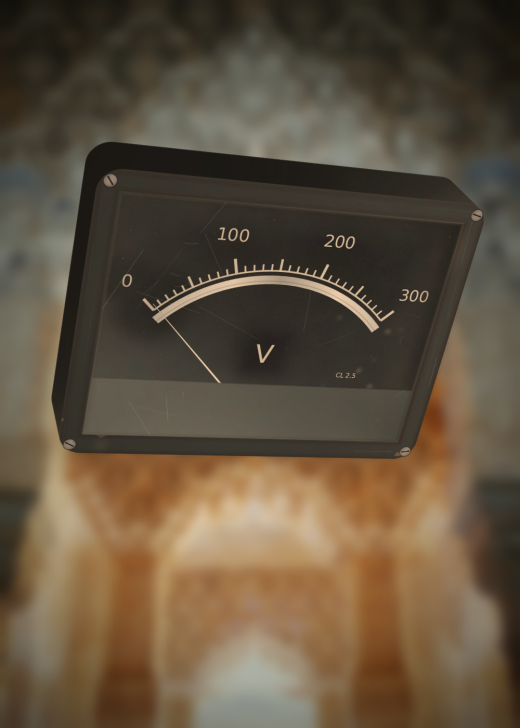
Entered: 5 V
